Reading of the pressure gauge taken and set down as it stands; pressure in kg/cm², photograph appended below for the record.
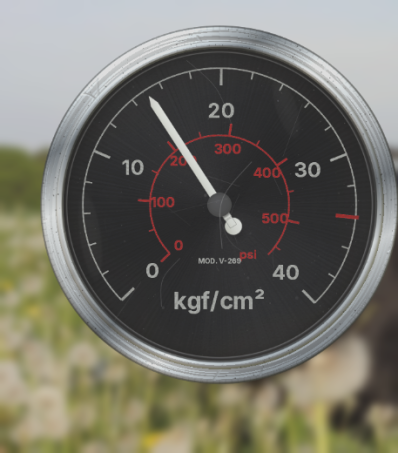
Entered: 15 kg/cm²
